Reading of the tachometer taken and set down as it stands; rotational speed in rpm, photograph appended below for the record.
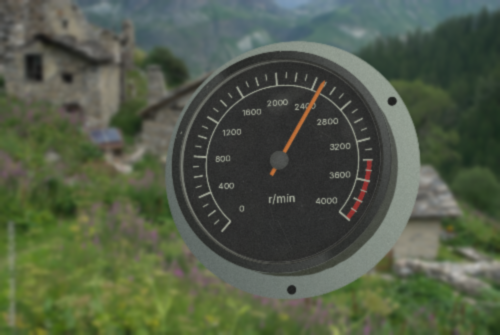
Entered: 2500 rpm
